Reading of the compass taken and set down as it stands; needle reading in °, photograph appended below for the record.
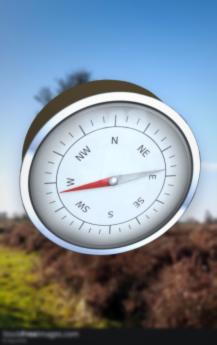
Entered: 260 °
